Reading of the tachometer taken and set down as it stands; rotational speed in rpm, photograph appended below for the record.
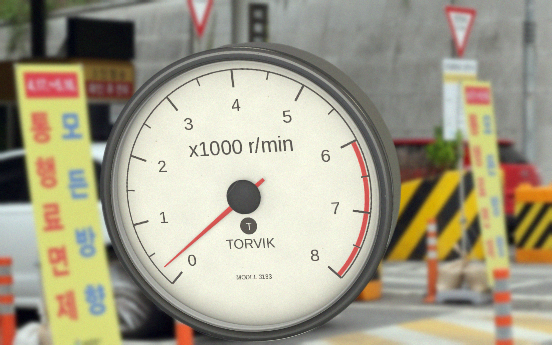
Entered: 250 rpm
